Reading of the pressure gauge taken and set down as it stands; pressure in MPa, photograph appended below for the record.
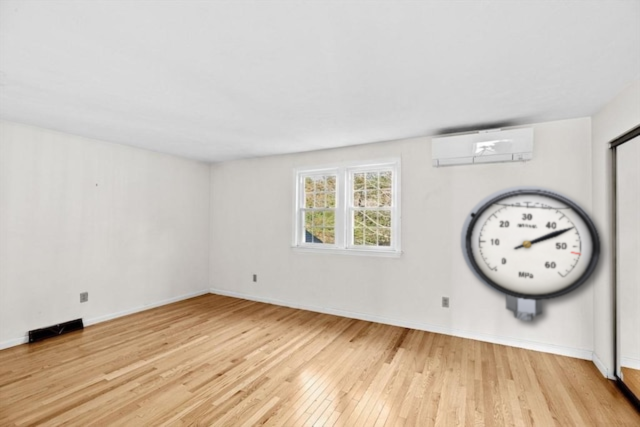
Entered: 44 MPa
